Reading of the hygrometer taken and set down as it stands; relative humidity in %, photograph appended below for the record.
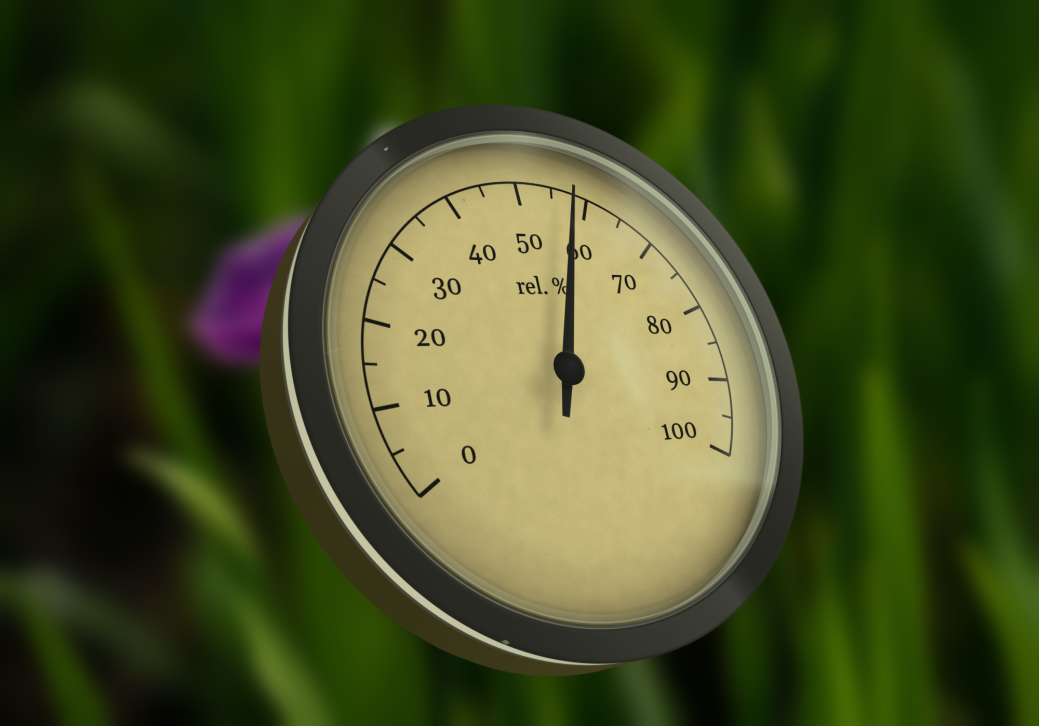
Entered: 57.5 %
